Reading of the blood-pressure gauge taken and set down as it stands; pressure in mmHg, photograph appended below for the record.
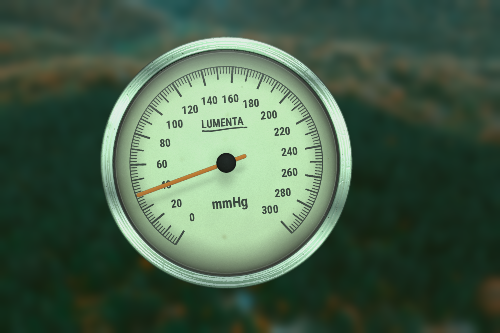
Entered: 40 mmHg
